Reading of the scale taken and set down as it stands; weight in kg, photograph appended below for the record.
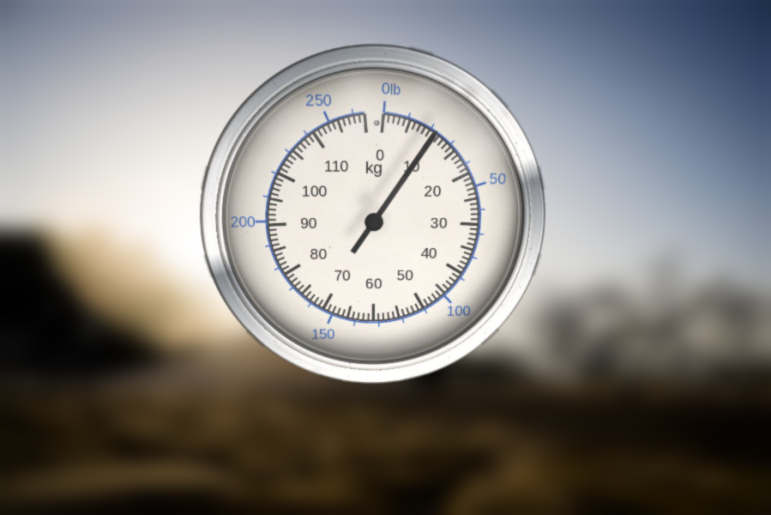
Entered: 10 kg
